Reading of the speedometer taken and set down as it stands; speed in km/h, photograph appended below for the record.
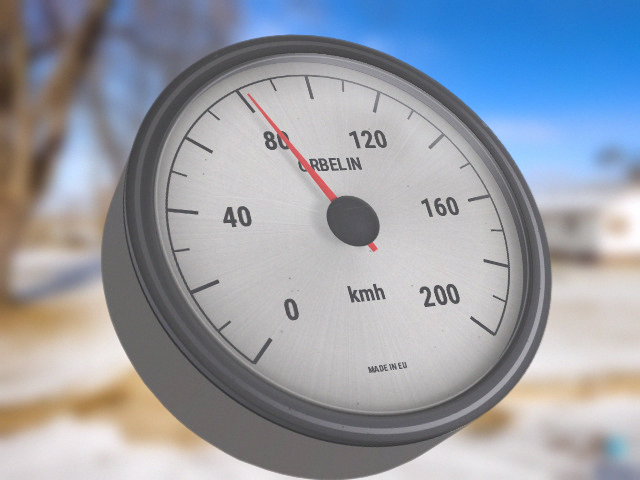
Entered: 80 km/h
